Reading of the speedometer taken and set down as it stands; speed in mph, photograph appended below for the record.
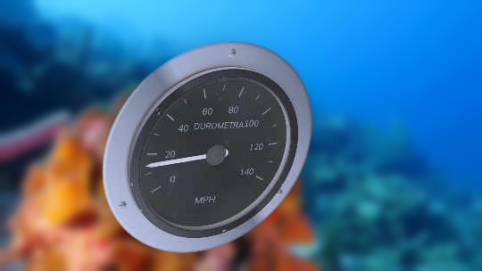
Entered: 15 mph
